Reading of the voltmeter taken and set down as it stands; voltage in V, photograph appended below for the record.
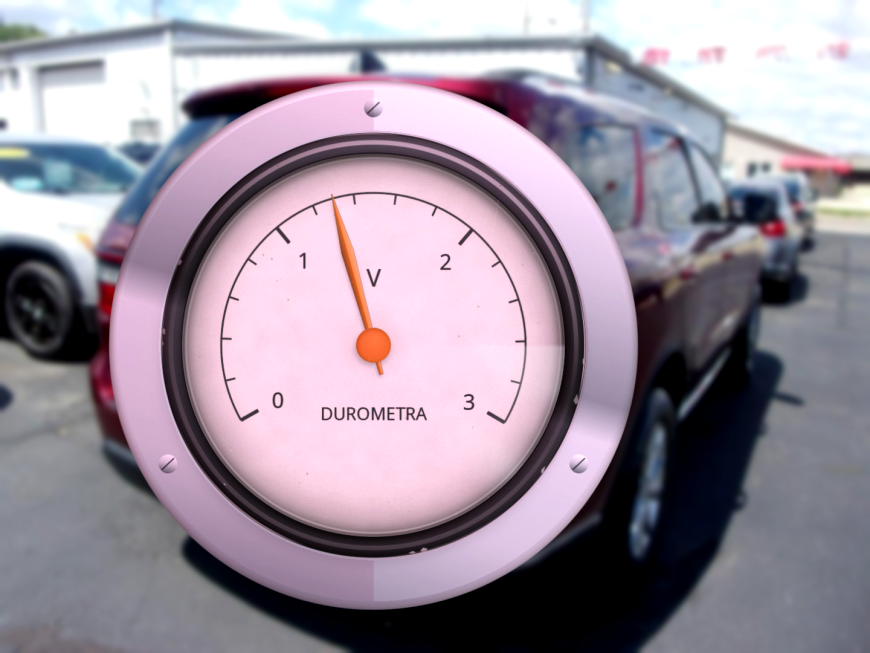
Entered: 1.3 V
